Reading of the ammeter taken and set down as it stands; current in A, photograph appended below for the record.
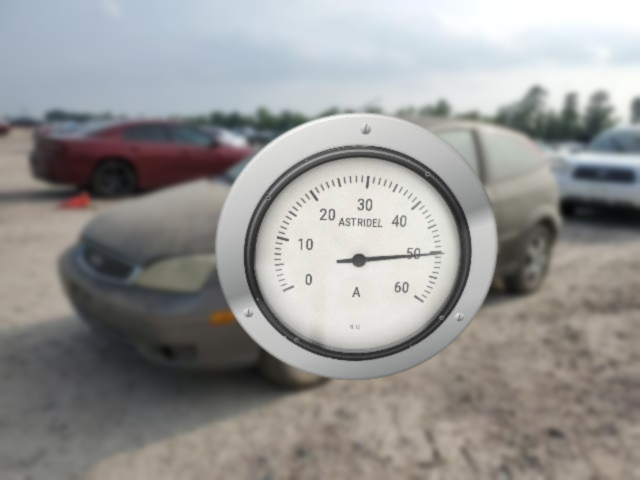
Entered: 50 A
